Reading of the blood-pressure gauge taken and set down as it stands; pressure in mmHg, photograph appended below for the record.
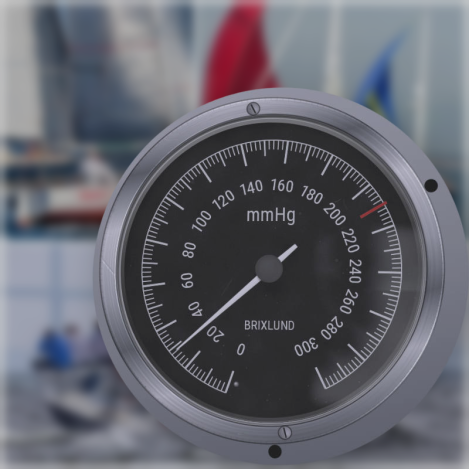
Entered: 28 mmHg
